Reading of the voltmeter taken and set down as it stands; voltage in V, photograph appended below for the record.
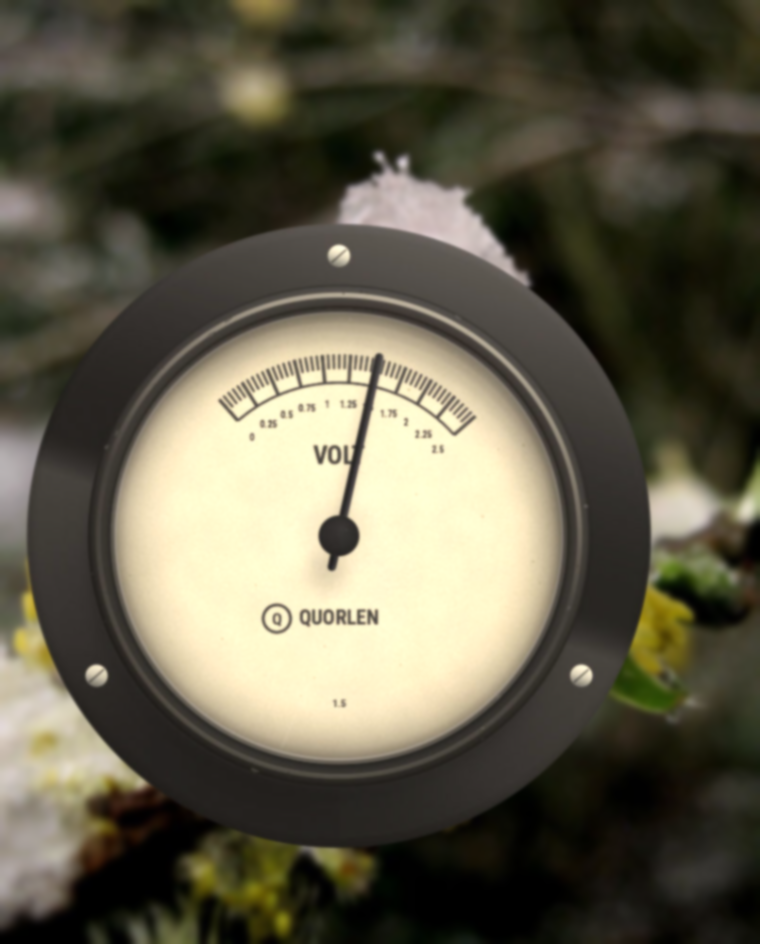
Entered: 1.5 V
